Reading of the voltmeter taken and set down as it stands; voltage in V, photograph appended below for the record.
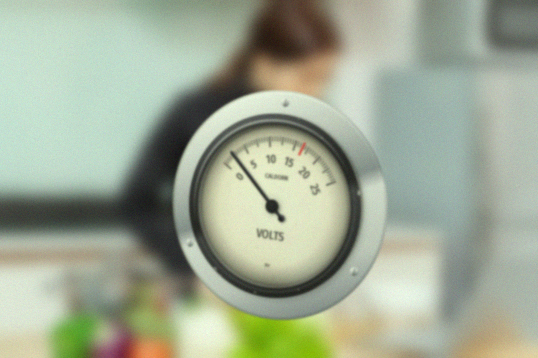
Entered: 2.5 V
